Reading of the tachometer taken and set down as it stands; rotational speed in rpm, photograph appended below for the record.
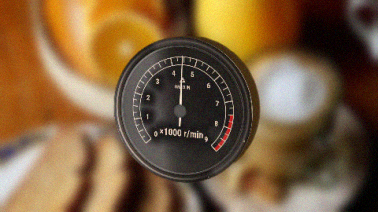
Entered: 4500 rpm
